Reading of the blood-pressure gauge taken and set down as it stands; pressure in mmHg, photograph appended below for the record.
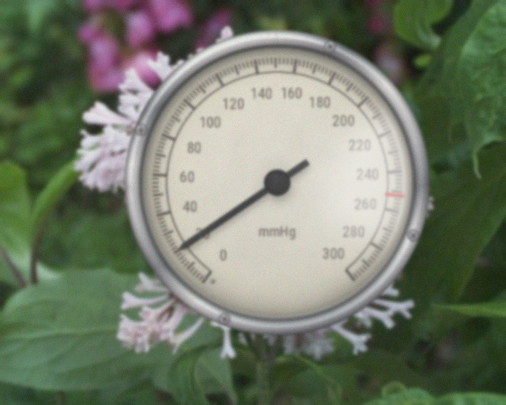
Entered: 20 mmHg
